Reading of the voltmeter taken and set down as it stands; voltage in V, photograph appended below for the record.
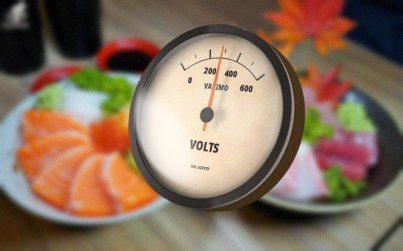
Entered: 300 V
